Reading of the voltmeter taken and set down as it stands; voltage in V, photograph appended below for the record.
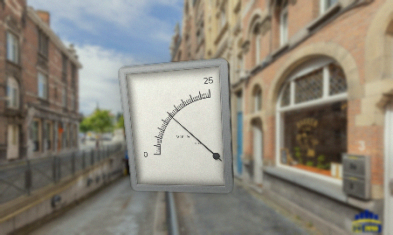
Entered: 12.5 V
